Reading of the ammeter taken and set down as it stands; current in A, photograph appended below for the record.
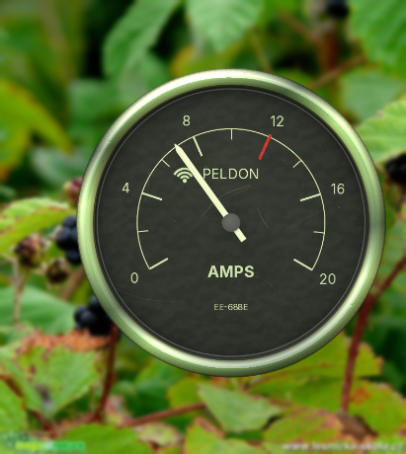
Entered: 7 A
